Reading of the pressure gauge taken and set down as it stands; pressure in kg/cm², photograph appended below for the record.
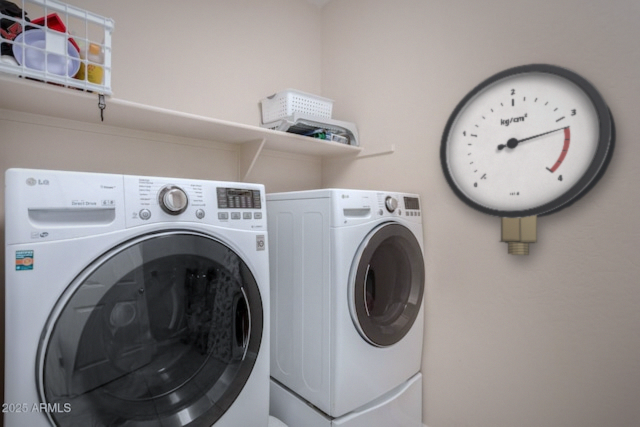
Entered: 3.2 kg/cm²
